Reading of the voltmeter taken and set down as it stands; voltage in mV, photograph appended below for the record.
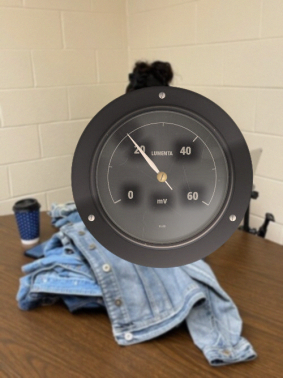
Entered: 20 mV
